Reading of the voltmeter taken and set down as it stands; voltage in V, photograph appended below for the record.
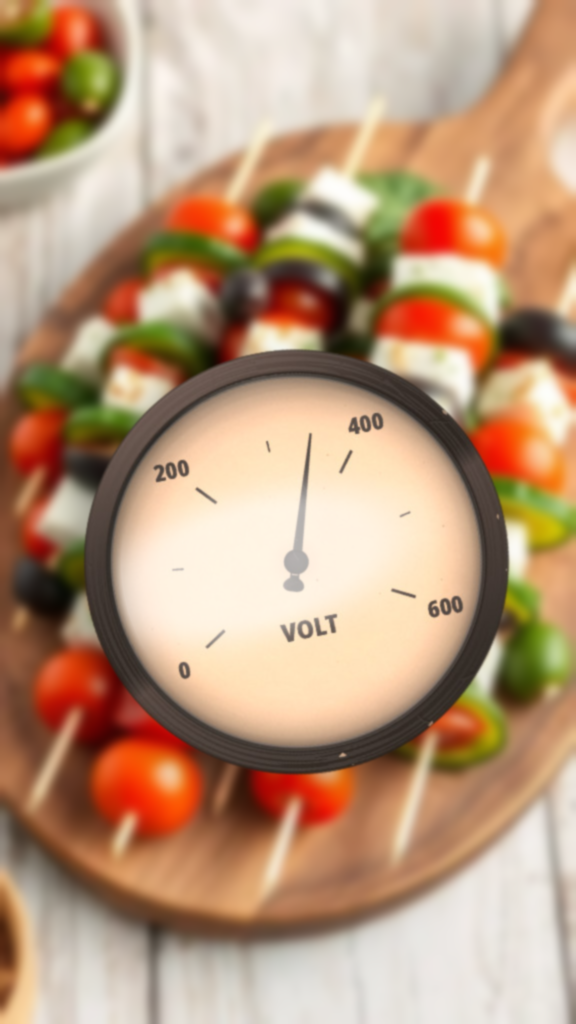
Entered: 350 V
